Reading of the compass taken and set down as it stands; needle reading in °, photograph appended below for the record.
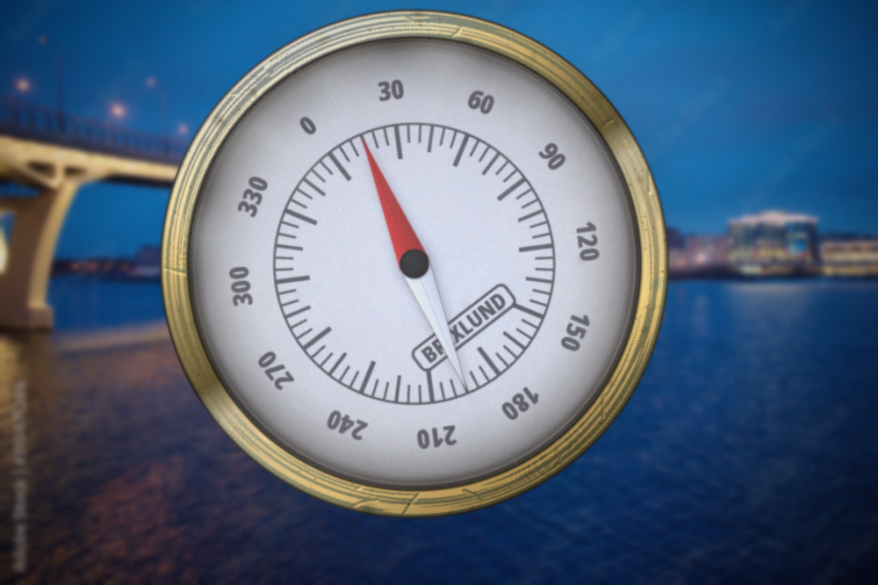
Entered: 15 °
